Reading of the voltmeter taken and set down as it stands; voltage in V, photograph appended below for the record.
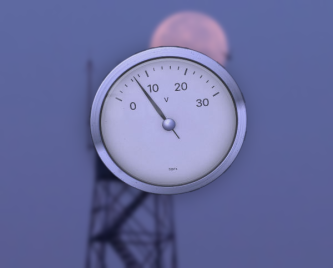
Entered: 7 V
